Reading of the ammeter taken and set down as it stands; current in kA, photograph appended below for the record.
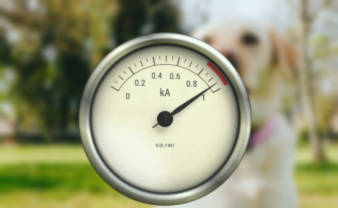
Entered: 0.95 kA
